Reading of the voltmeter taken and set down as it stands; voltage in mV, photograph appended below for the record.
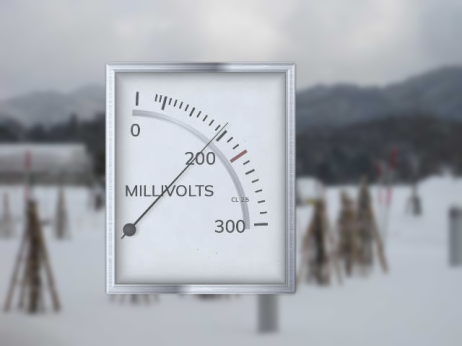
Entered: 195 mV
